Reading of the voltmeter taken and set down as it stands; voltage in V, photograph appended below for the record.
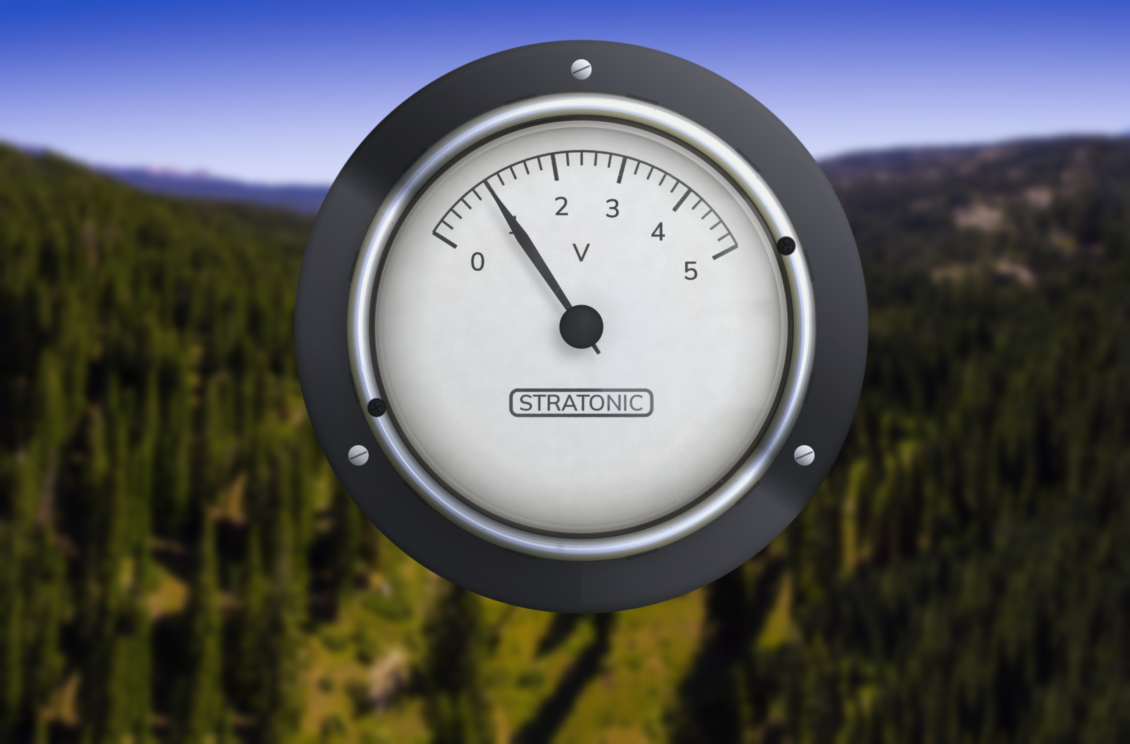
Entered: 1 V
